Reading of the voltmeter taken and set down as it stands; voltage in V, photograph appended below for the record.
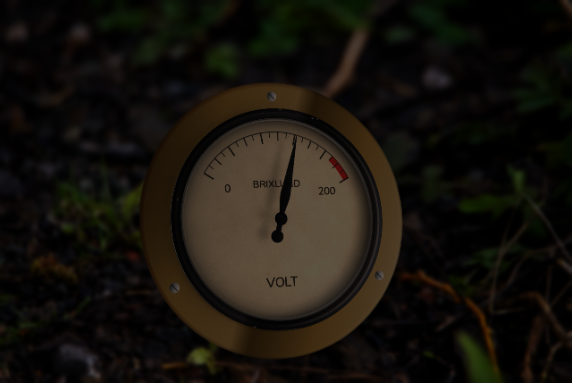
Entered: 120 V
